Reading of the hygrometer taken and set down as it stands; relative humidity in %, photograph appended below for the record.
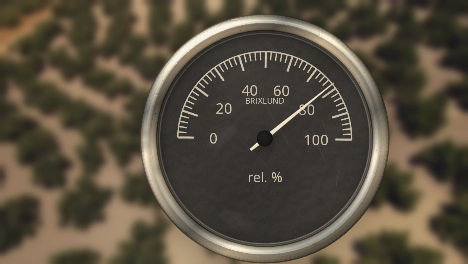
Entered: 78 %
